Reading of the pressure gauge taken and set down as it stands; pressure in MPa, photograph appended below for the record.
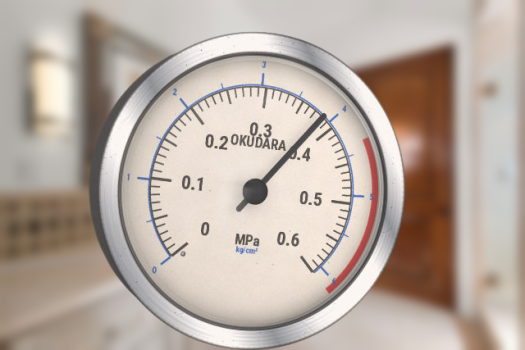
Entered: 0.38 MPa
